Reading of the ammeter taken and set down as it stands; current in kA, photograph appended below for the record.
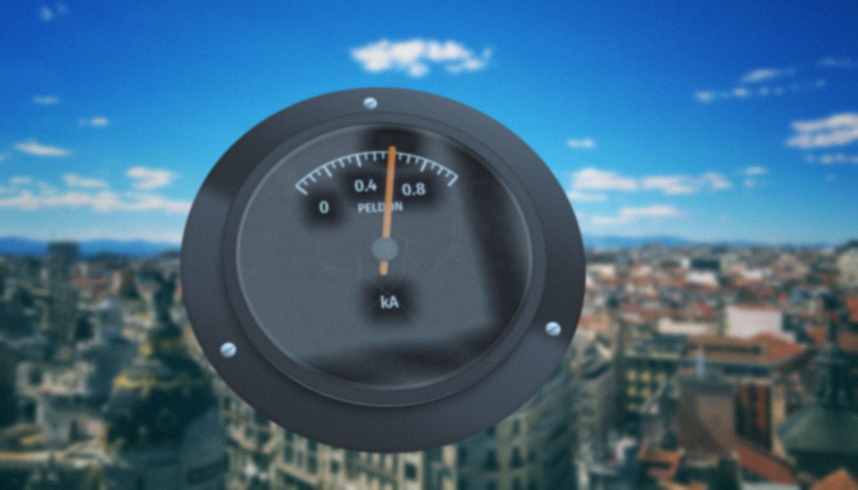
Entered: 0.6 kA
